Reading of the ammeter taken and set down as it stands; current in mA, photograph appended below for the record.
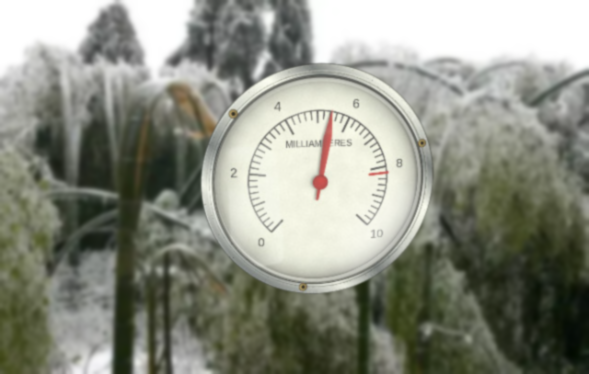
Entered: 5.4 mA
